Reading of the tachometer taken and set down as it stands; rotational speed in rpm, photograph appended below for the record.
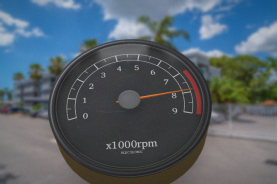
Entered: 8000 rpm
